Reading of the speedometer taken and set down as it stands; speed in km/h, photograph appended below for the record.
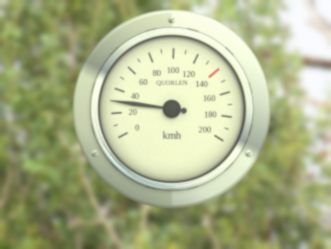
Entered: 30 km/h
